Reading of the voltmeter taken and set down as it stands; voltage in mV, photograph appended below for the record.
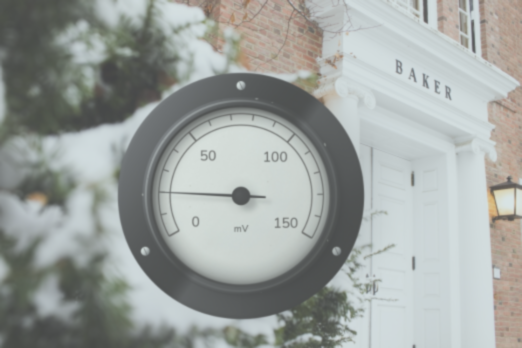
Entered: 20 mV
